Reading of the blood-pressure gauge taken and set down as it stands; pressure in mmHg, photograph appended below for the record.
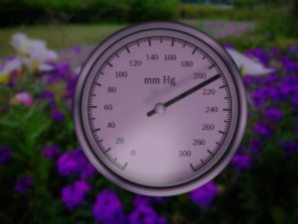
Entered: 210 mmHg
